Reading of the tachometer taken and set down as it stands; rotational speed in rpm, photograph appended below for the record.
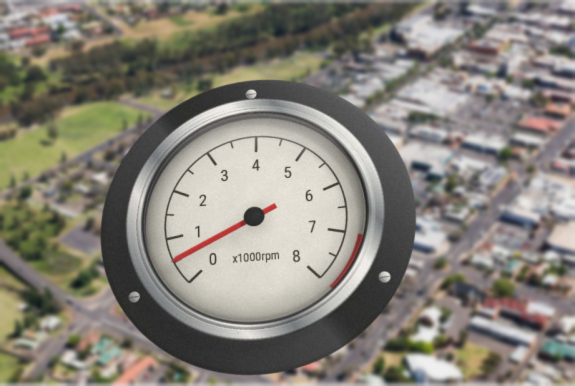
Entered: 500 rpm
